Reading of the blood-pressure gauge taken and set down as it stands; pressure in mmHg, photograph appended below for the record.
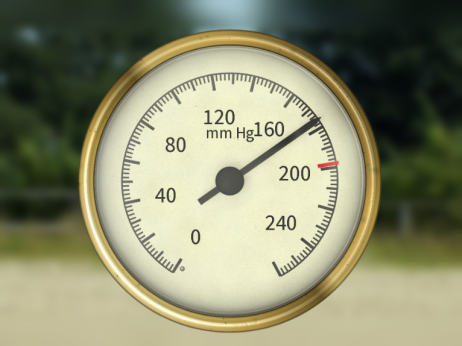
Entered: 176 mmHg
